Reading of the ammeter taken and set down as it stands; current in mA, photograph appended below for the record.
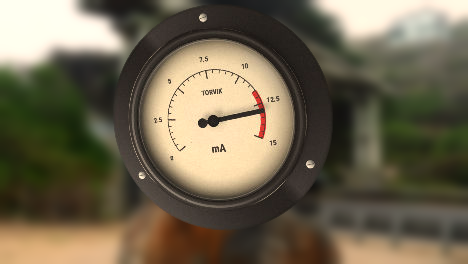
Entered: 13 mA
